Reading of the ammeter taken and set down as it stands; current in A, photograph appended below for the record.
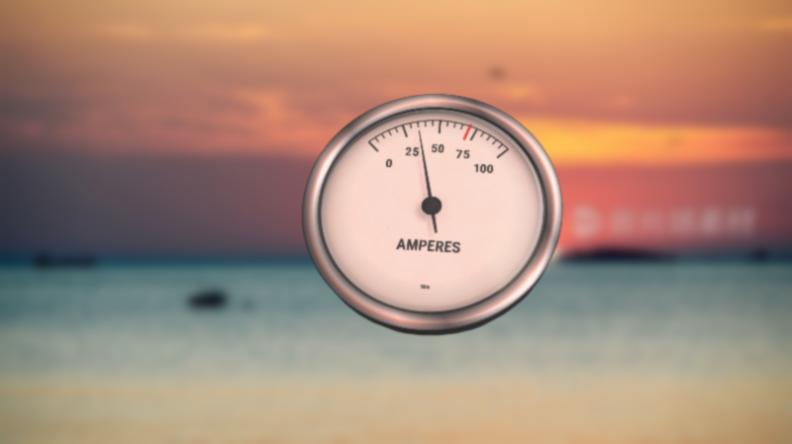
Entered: 35 A
